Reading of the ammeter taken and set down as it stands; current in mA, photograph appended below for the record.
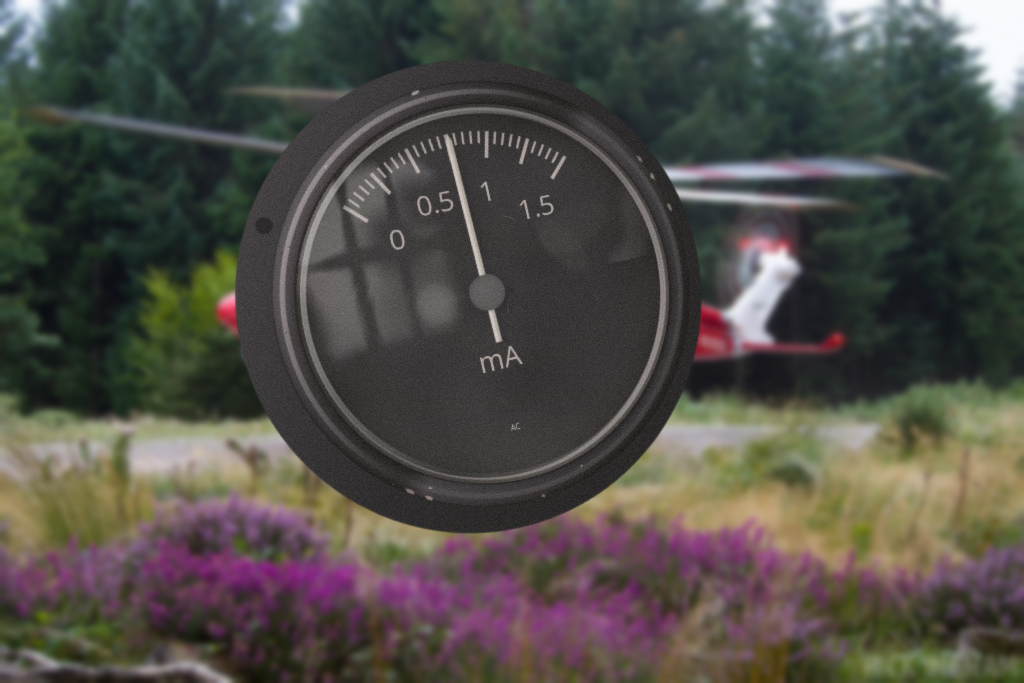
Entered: 0.75 mA
